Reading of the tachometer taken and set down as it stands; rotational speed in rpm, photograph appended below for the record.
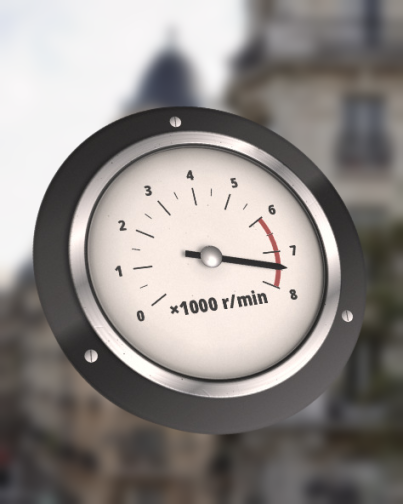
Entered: 7500 rpm
